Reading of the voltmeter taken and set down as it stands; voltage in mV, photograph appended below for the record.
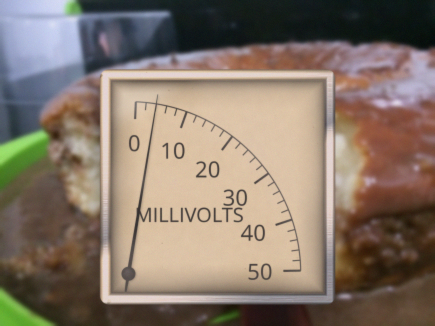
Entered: 4 mV
